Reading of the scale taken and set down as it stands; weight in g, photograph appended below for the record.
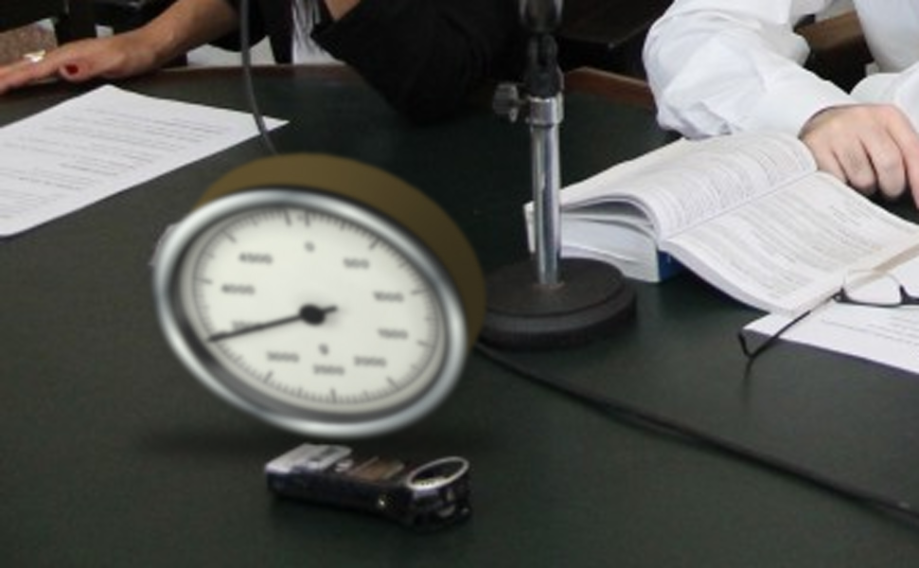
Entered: 3500 g
